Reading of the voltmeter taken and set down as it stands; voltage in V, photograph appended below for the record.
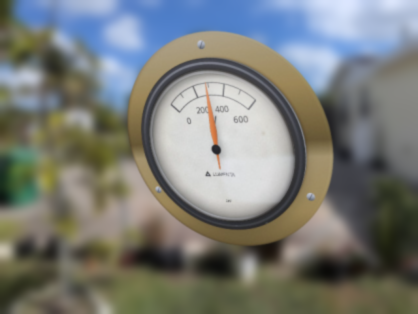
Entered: 300 V
